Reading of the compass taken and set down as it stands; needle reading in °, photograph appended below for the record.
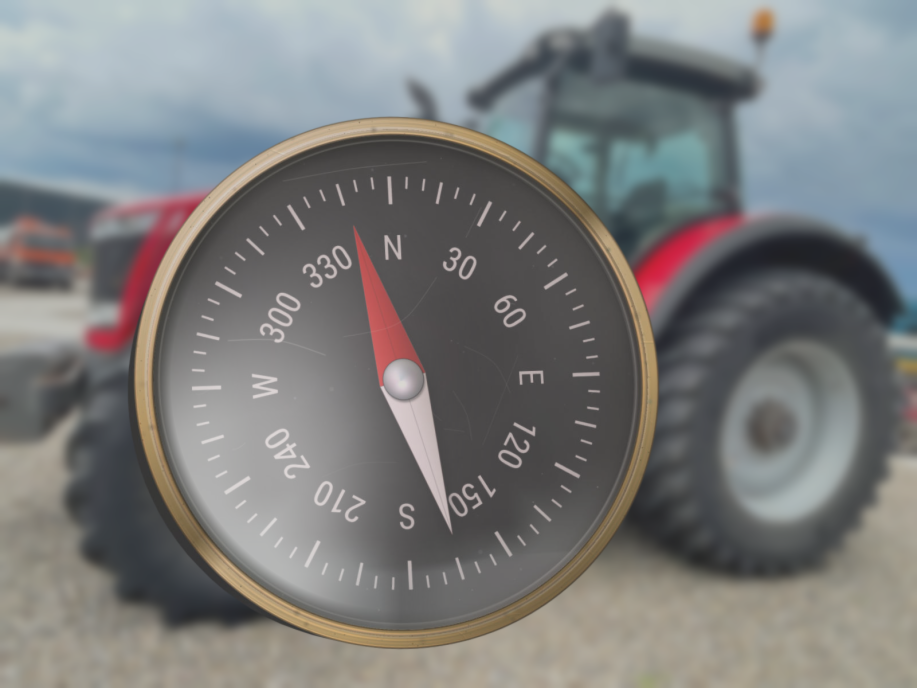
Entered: 345 °
